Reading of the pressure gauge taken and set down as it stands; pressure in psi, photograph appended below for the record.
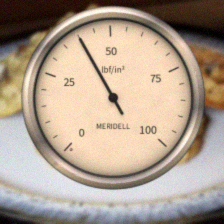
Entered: 40 psi
